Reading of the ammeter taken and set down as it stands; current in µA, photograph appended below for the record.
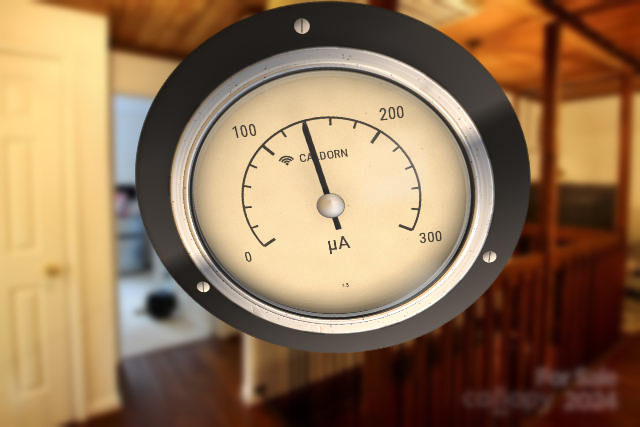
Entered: 140 µA
